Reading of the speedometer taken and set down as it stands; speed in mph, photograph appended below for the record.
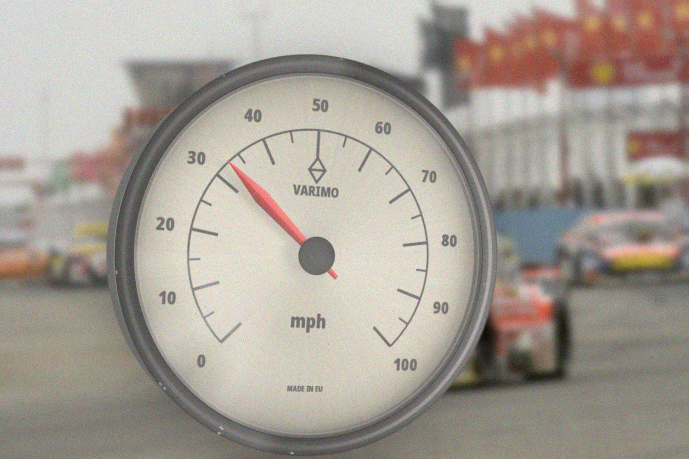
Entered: 32.5 mph
